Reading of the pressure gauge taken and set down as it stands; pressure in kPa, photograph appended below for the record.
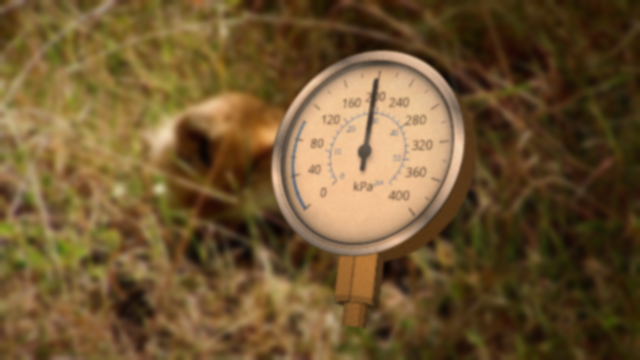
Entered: 200 kPa
